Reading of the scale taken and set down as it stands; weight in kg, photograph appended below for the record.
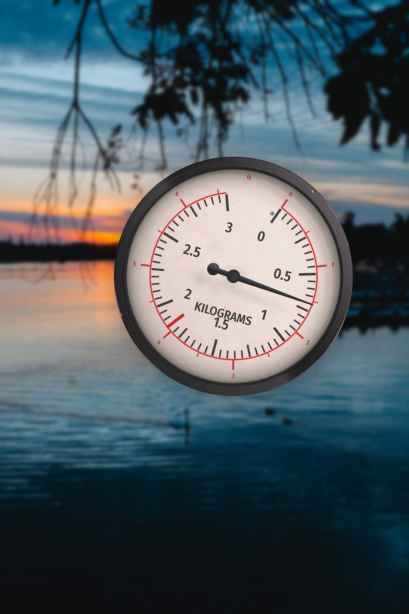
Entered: 0.7 kg
